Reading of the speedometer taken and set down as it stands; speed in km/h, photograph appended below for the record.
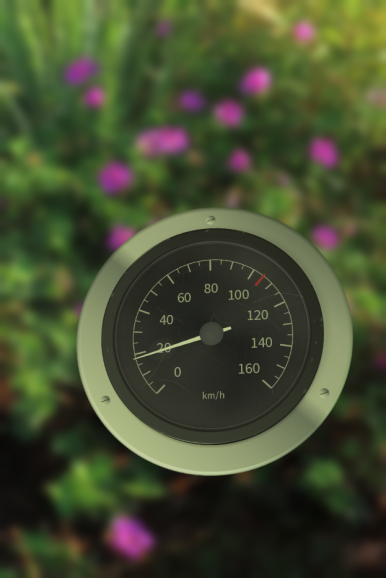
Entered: 17.5 km/h
